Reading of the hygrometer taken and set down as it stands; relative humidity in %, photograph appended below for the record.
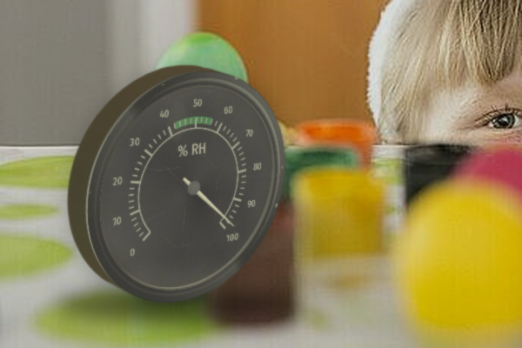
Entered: 98 %
